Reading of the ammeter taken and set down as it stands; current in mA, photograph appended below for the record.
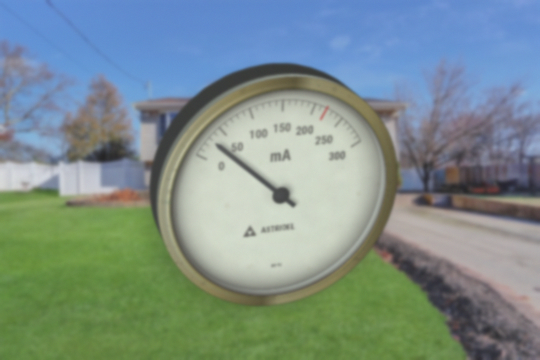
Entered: 30 mA
